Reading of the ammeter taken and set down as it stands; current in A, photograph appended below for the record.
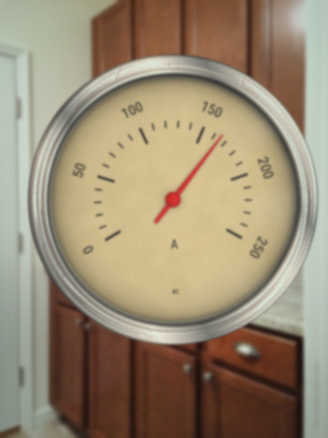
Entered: 165 A
